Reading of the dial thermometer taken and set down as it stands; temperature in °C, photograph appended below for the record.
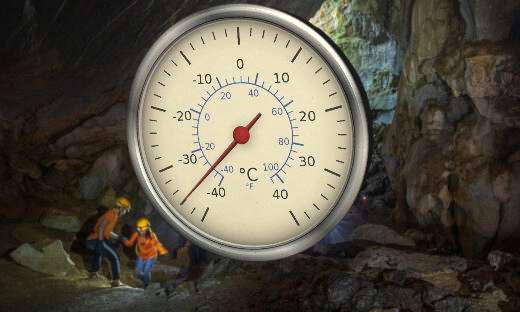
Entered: -36 °C
